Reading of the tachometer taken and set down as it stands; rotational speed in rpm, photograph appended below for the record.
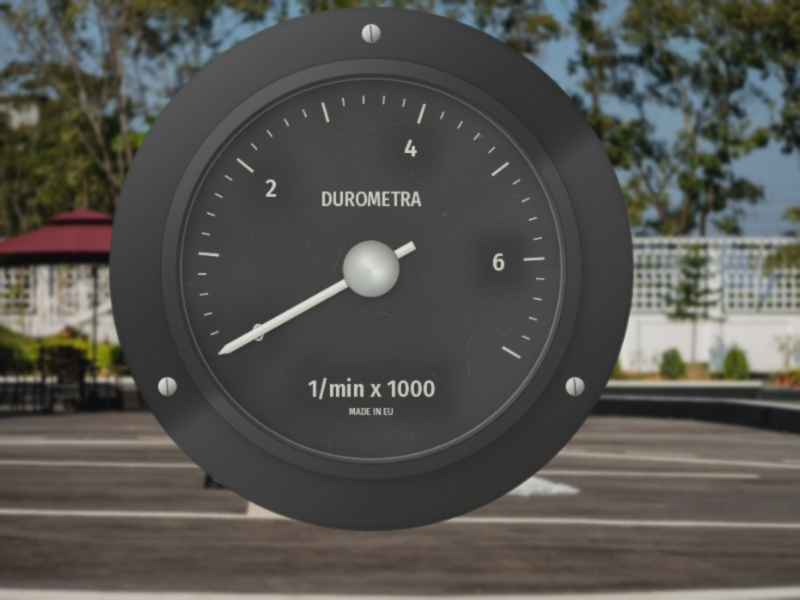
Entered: 0 rpm
